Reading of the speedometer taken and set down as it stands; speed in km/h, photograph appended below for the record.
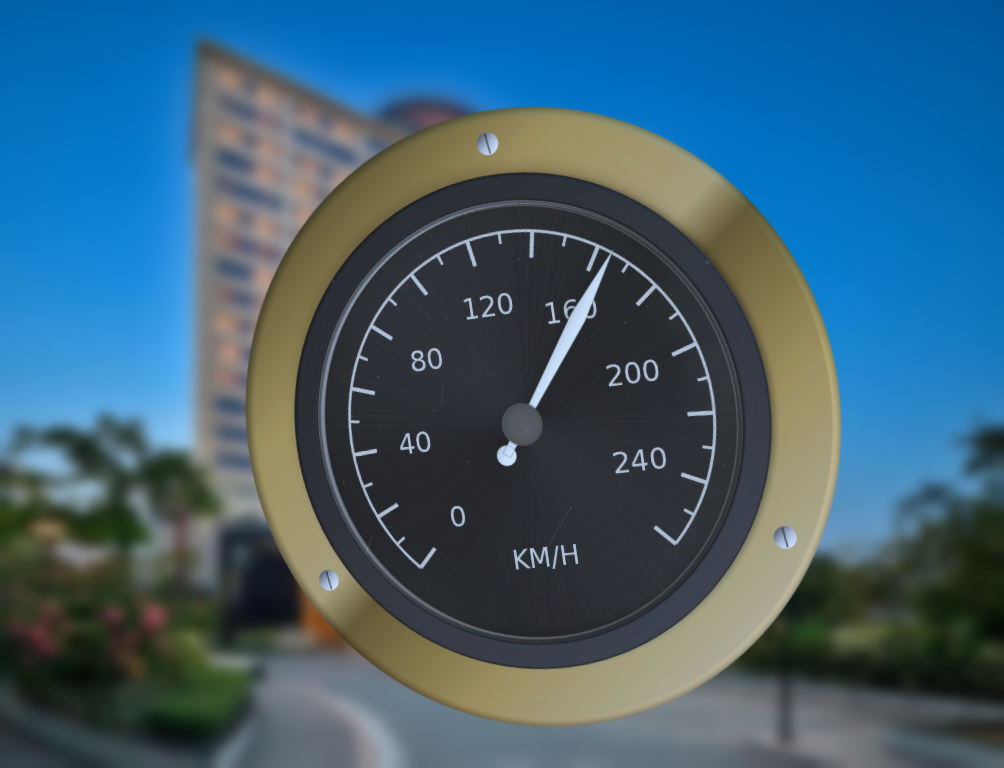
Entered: 165 km/h
